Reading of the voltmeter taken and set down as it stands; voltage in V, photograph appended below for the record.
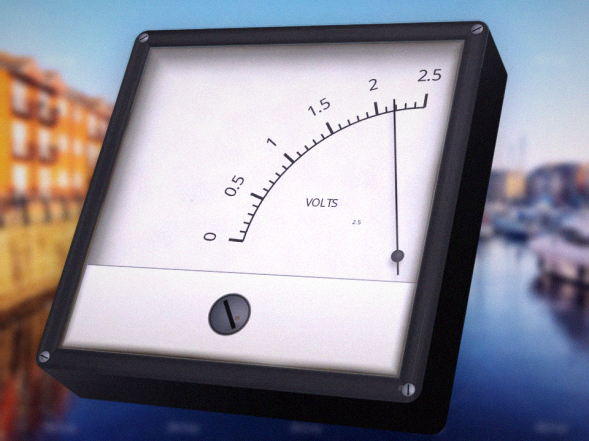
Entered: 2.2 V
